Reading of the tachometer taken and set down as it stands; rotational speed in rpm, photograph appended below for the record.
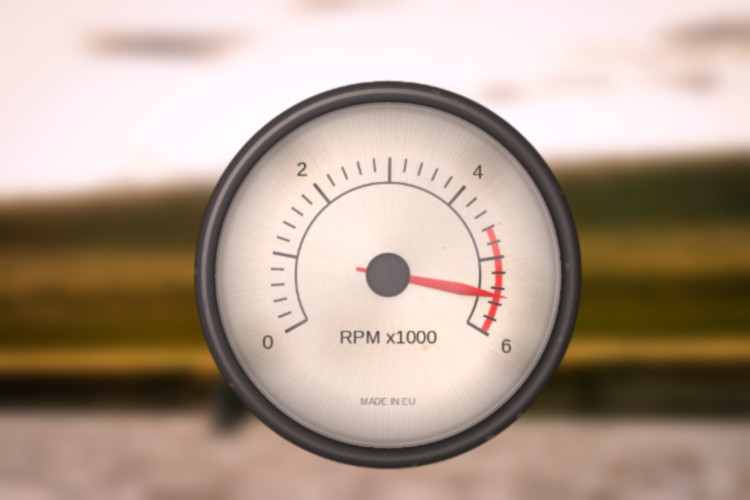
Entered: 5500 rpm
